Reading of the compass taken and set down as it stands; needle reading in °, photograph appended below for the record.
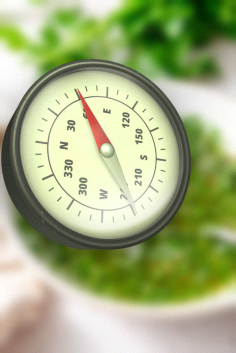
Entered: 60 °
